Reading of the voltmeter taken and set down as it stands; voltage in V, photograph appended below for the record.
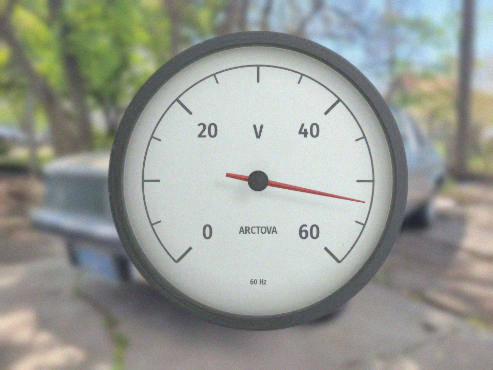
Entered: 52.5 V
